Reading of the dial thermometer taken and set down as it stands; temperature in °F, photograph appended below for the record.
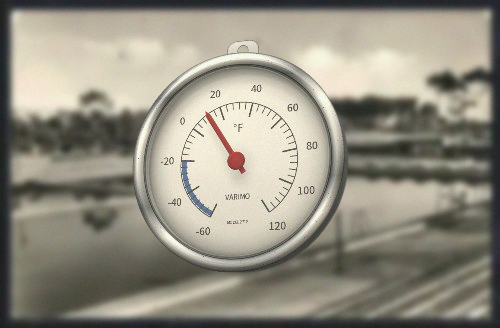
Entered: 12 °F
